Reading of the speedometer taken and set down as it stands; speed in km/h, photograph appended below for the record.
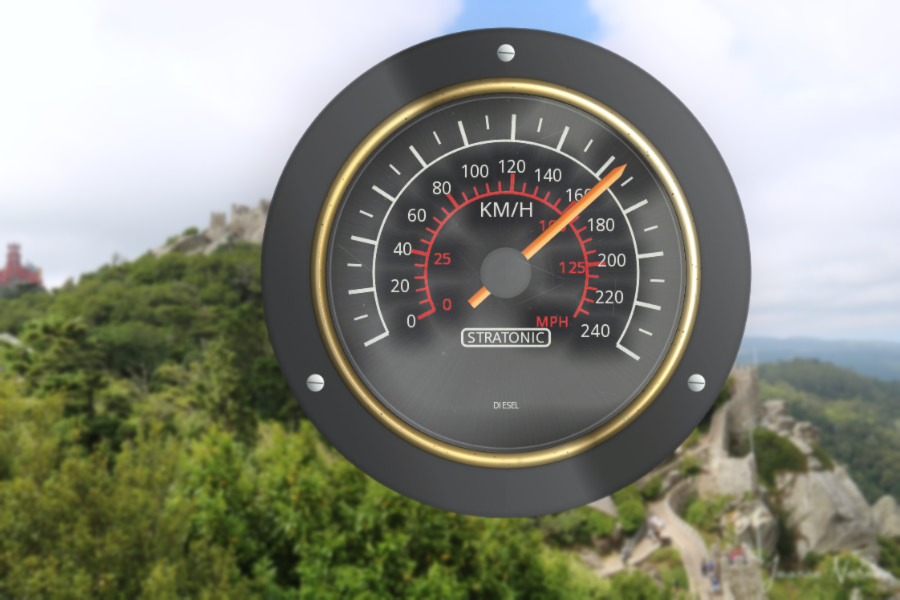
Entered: 165 km/h
